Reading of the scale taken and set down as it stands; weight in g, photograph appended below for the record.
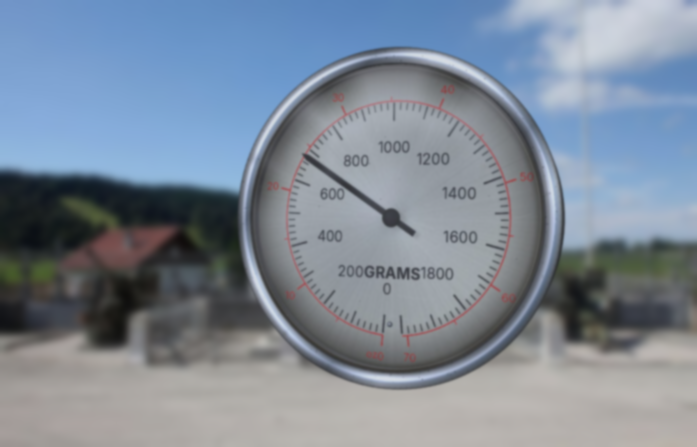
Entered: 680 g
